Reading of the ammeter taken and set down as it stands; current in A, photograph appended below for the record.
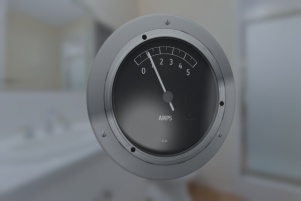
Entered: 1 A
